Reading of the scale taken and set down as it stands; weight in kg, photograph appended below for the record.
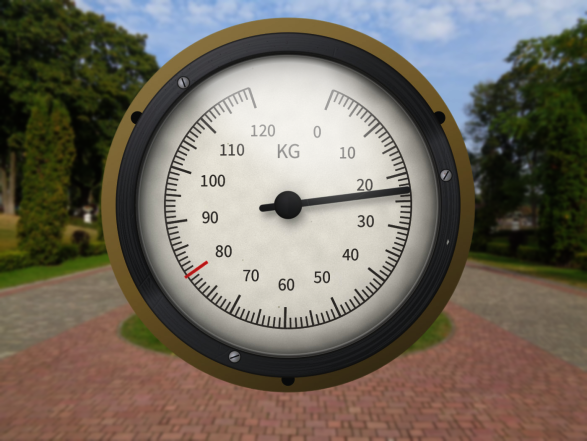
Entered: 23 kg
